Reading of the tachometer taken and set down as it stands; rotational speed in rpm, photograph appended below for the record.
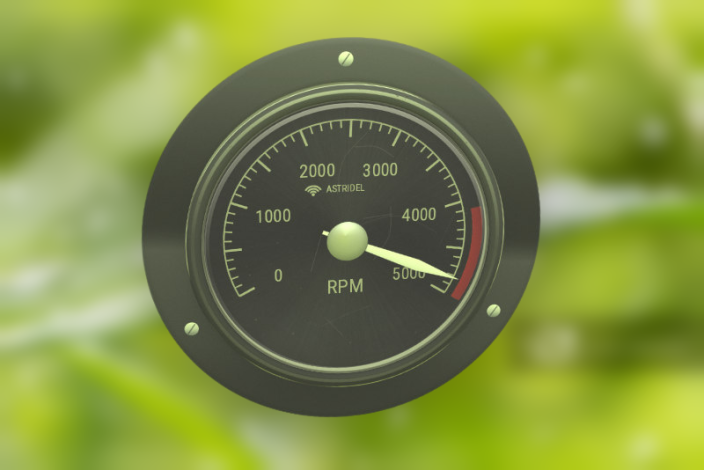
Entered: 4800 rpm
